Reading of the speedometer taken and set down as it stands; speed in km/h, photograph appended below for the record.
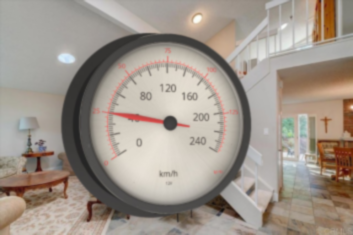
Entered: 40 km/h
